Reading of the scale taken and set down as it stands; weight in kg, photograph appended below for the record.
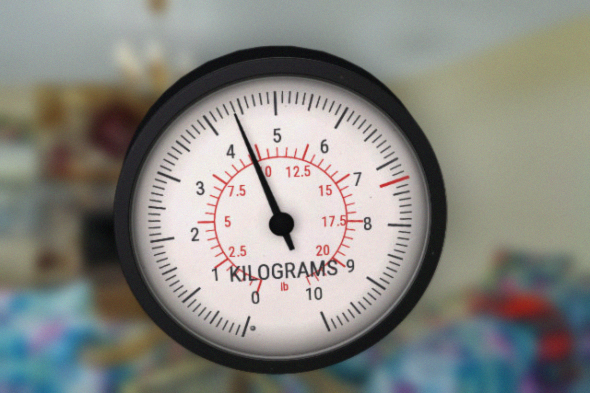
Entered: 4.4 kg
